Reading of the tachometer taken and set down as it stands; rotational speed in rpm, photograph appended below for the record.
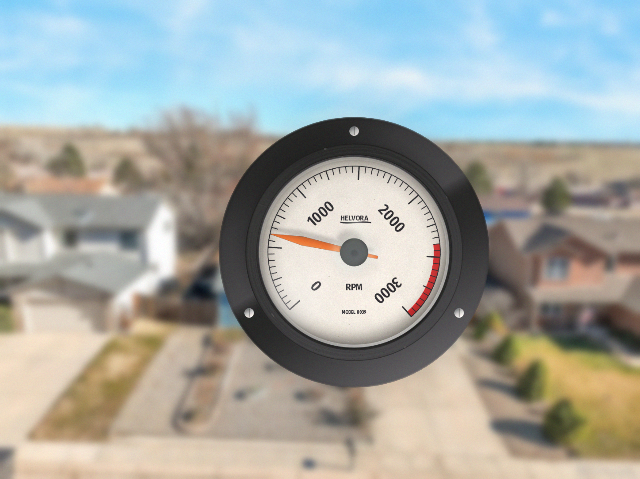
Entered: 600 rpm
